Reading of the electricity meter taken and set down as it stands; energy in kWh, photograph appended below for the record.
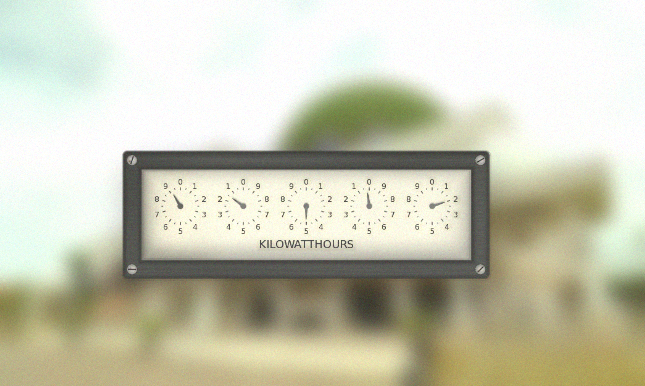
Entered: 91502 kWh
